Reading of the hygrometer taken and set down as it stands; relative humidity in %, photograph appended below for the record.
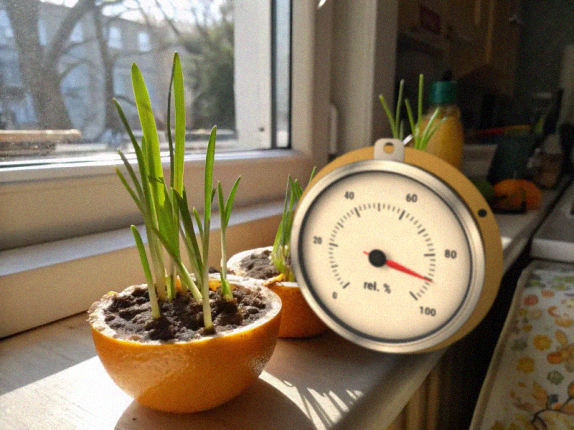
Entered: 90 %
